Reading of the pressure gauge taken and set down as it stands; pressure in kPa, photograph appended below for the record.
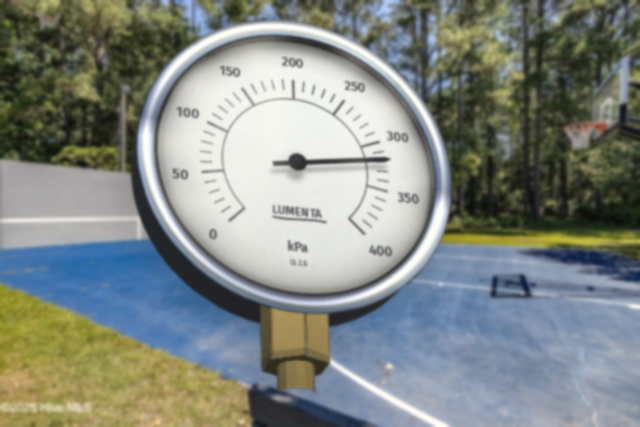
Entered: 320 kPa
